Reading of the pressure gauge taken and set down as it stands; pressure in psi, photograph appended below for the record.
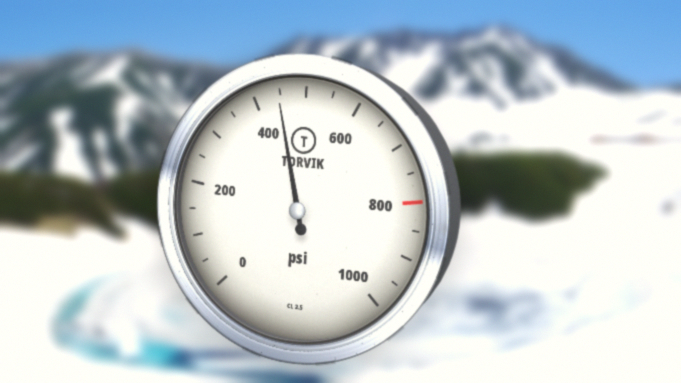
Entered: 450 psi
